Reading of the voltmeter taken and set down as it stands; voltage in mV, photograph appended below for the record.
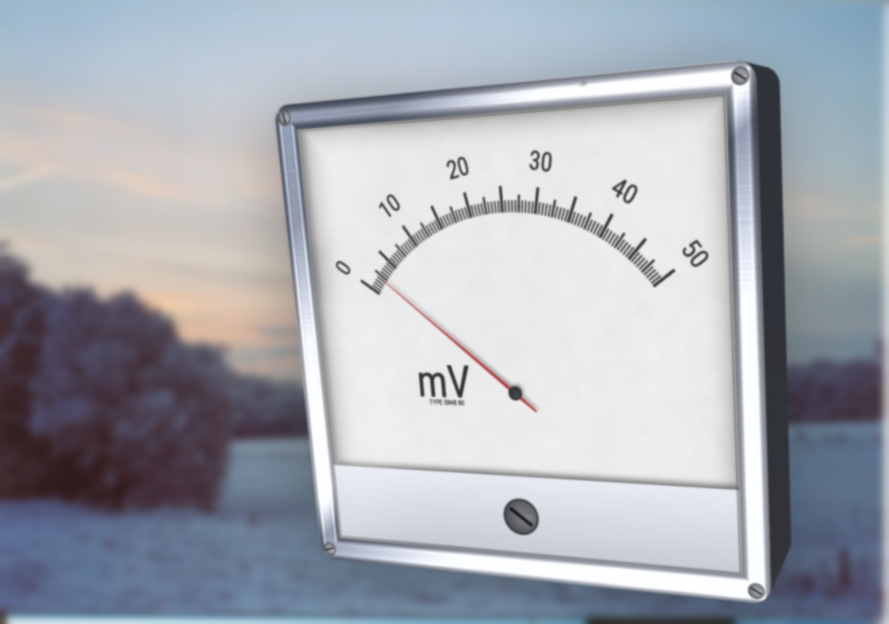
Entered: 2.5 mV
